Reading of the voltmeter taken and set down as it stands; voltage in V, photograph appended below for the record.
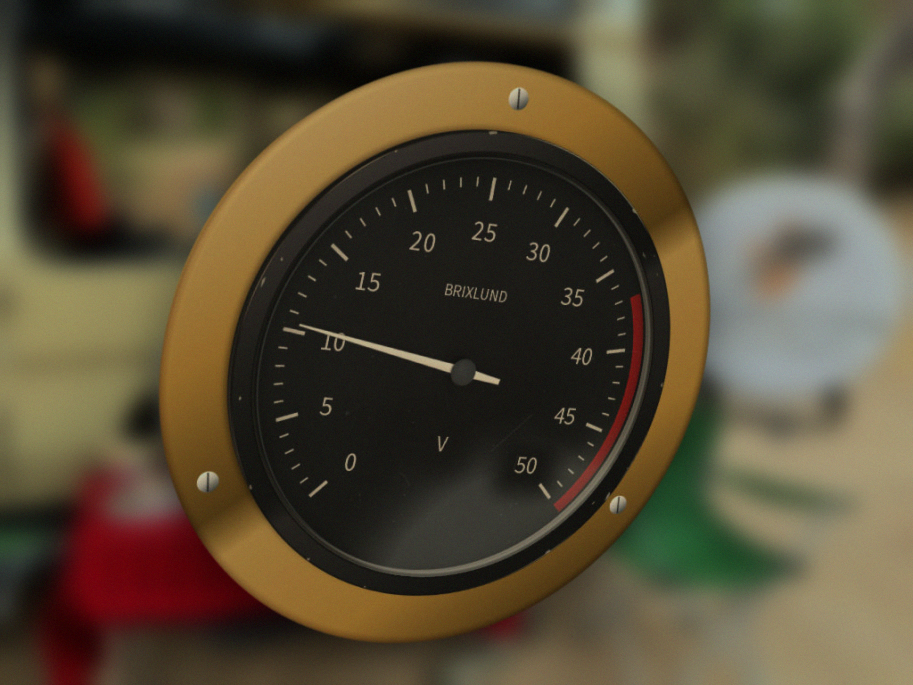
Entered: 10.5 V
